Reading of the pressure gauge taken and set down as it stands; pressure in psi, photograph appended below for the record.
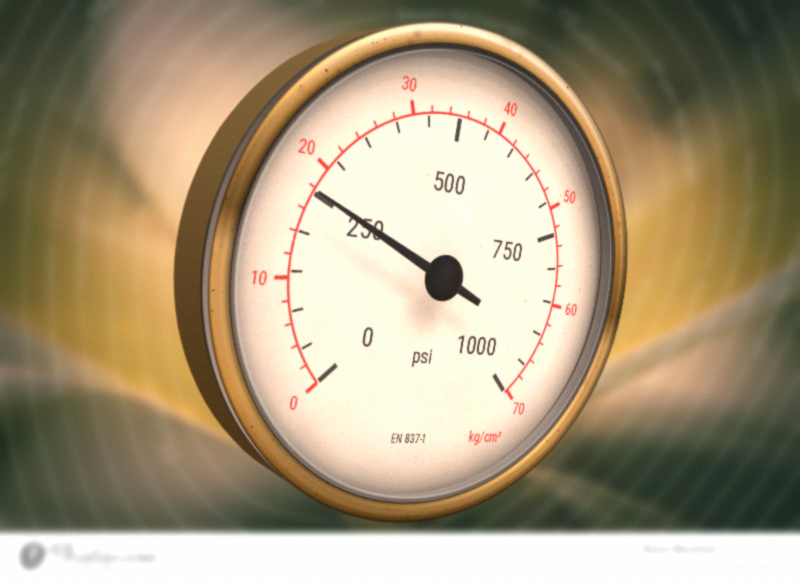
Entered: 250 psi
